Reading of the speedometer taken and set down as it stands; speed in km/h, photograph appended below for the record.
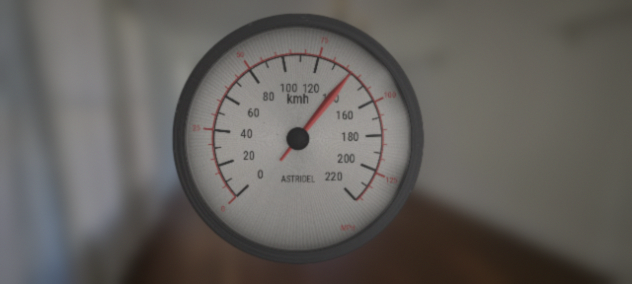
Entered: 140 km/h
